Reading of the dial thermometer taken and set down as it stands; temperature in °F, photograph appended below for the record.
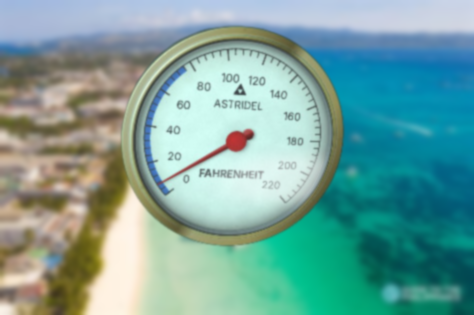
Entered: 8 °F
